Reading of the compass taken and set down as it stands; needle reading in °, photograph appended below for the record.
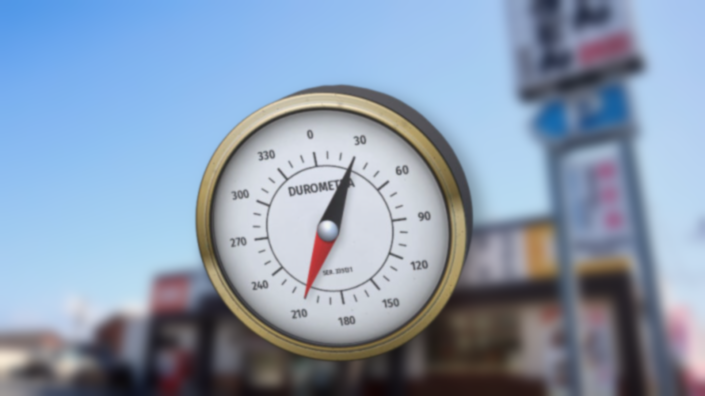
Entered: 210 °
